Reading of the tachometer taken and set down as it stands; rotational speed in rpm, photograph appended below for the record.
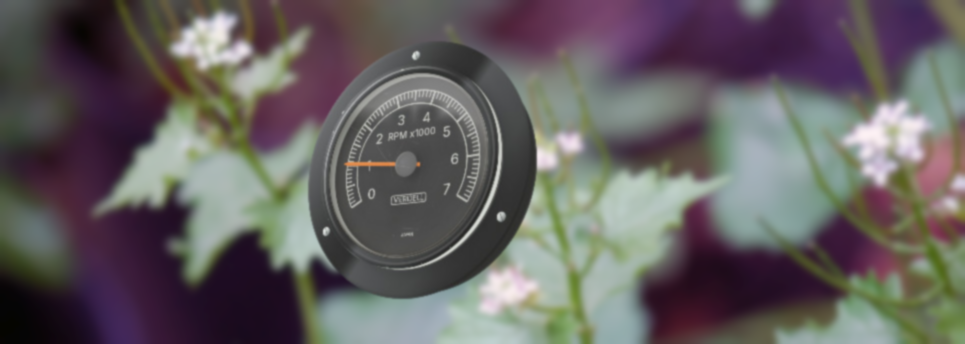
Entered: 1000 rpm
